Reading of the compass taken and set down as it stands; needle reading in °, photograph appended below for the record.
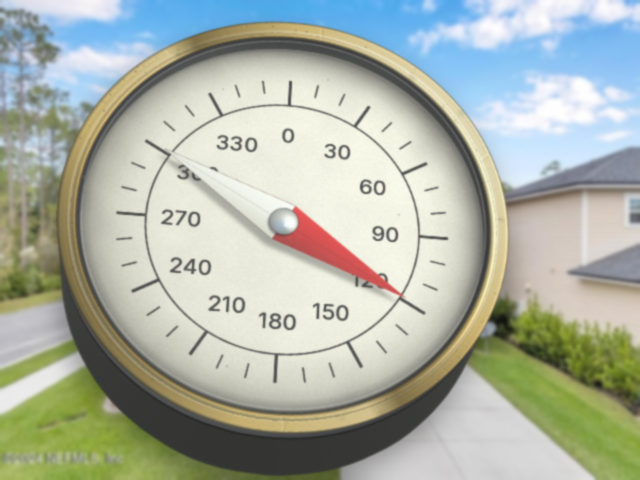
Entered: 120 °
